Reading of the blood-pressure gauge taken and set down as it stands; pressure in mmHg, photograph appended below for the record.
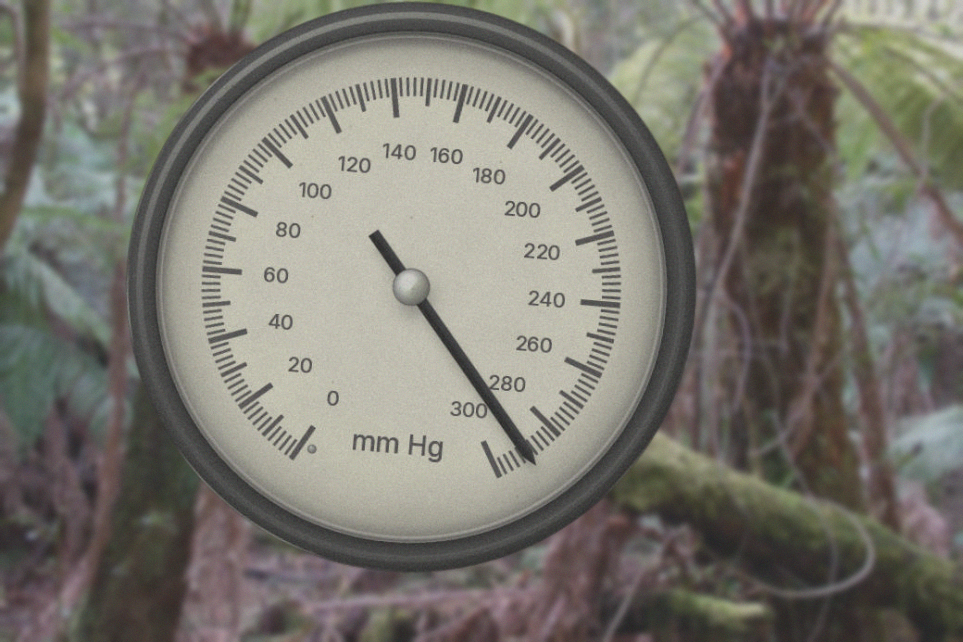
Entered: 290 mmHg
